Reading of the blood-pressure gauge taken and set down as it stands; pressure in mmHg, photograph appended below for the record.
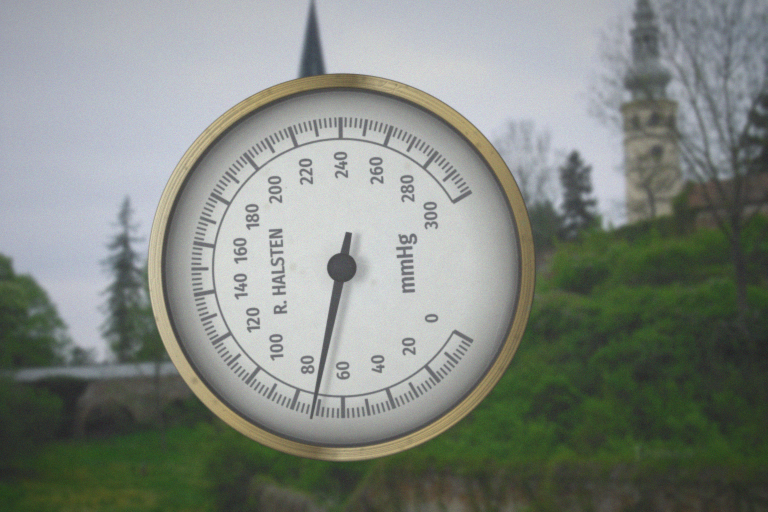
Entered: 72 mmHg
